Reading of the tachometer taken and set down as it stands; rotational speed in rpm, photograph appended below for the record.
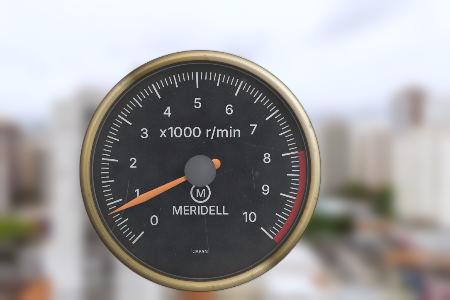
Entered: 800 rpm
